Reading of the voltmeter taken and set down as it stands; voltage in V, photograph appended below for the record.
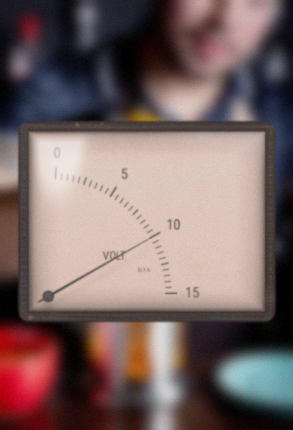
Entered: 10 V
